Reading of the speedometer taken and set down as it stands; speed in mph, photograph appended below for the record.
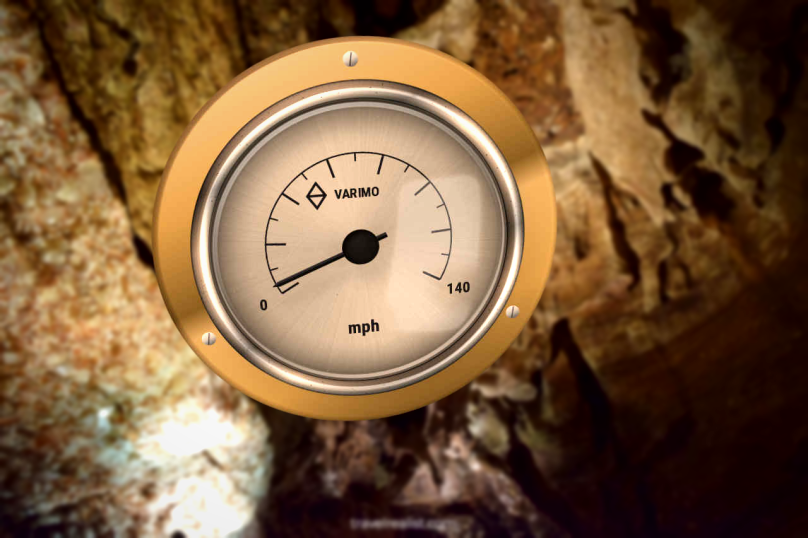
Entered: 5 mph
